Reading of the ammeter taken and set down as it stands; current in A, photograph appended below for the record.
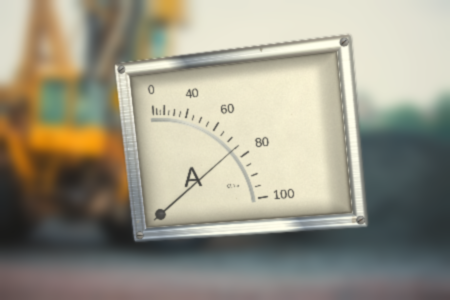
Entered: 75 A
